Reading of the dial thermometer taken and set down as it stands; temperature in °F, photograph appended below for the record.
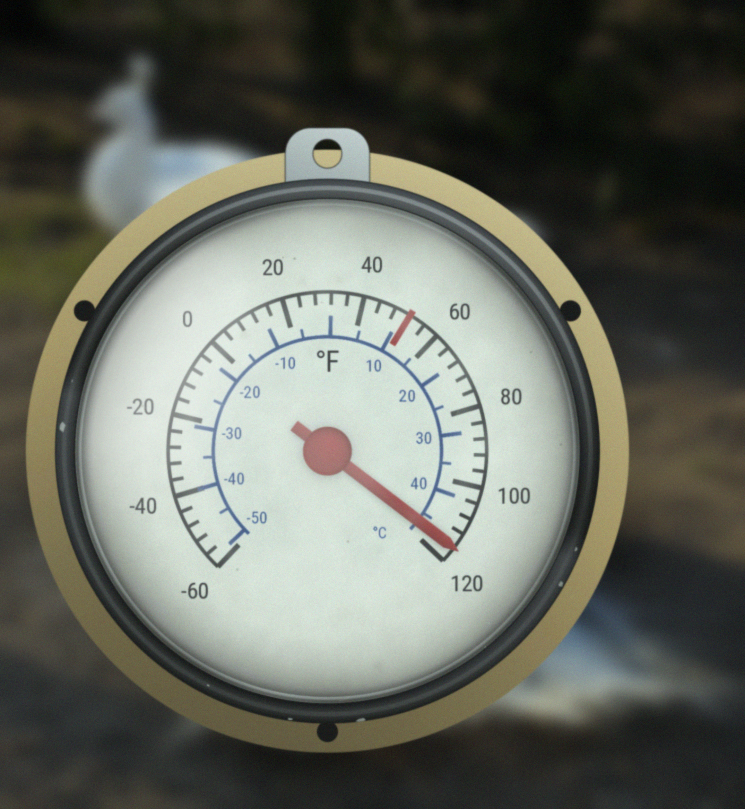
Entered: 116 °F
